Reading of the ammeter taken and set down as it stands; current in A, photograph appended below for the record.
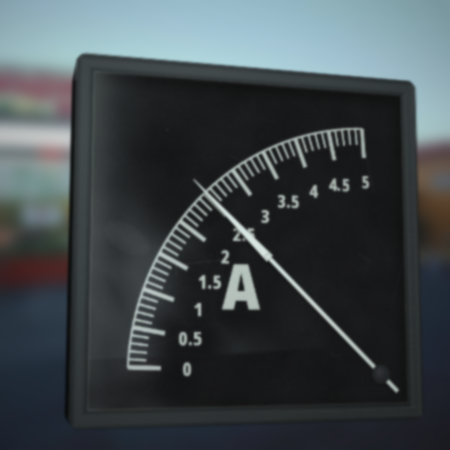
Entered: 2.5 A
